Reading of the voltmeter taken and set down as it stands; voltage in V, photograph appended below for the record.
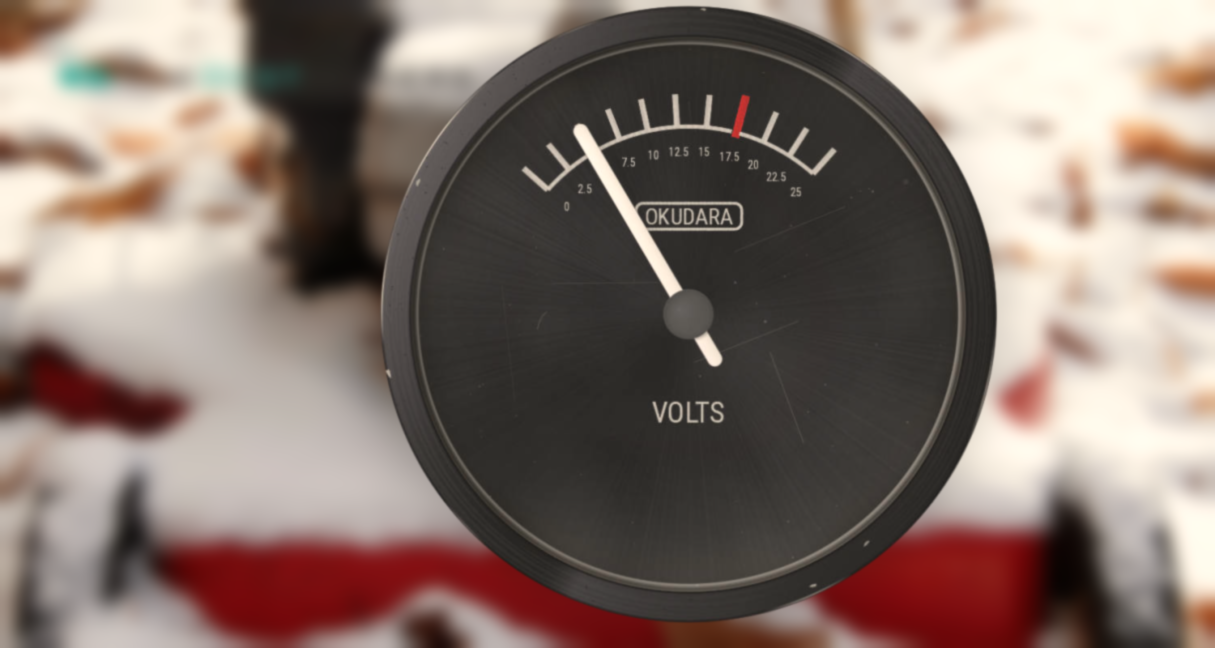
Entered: 5 V
